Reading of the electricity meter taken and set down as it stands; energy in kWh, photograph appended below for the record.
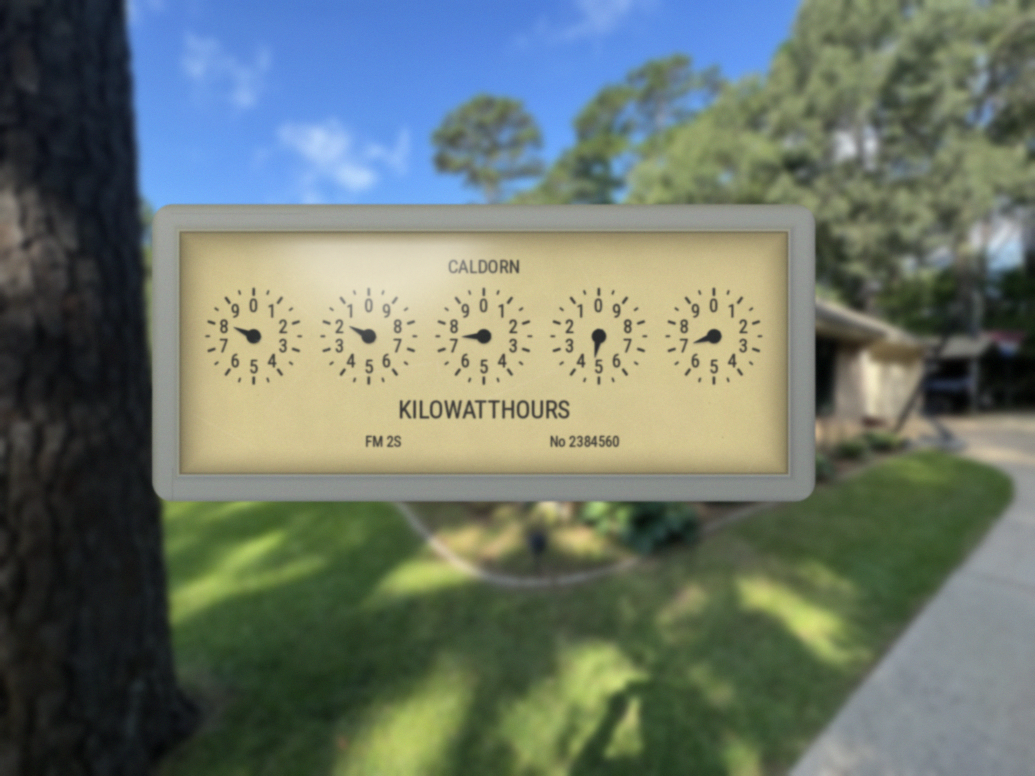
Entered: 81747 kWh
